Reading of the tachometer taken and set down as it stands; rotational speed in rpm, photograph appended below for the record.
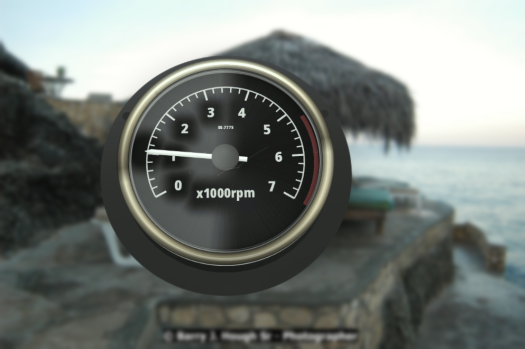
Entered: 1000 rpm
